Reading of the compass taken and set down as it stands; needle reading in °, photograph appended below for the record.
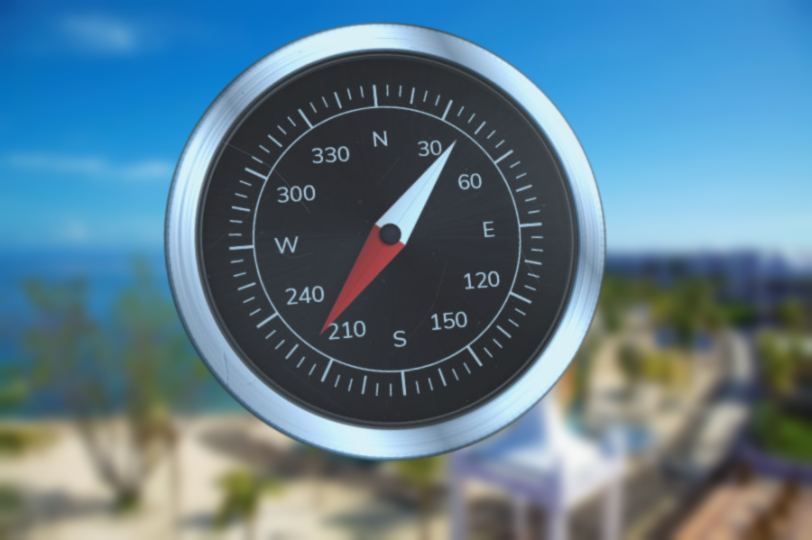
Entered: 220 °
